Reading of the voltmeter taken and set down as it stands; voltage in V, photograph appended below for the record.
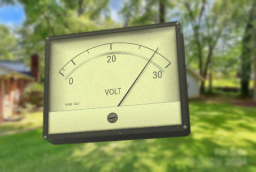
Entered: 27.5 V
